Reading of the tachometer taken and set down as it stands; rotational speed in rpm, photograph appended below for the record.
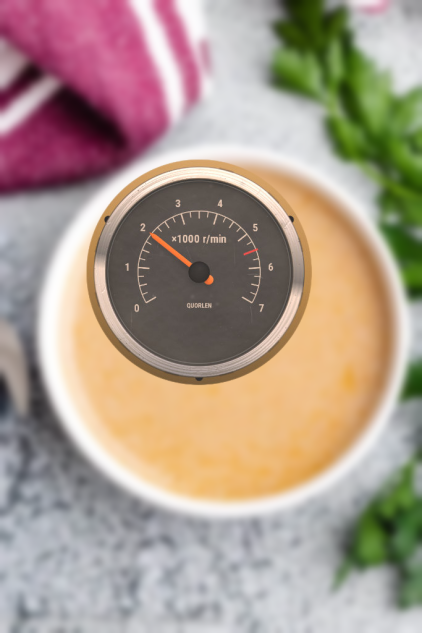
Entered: 2000 rpm
